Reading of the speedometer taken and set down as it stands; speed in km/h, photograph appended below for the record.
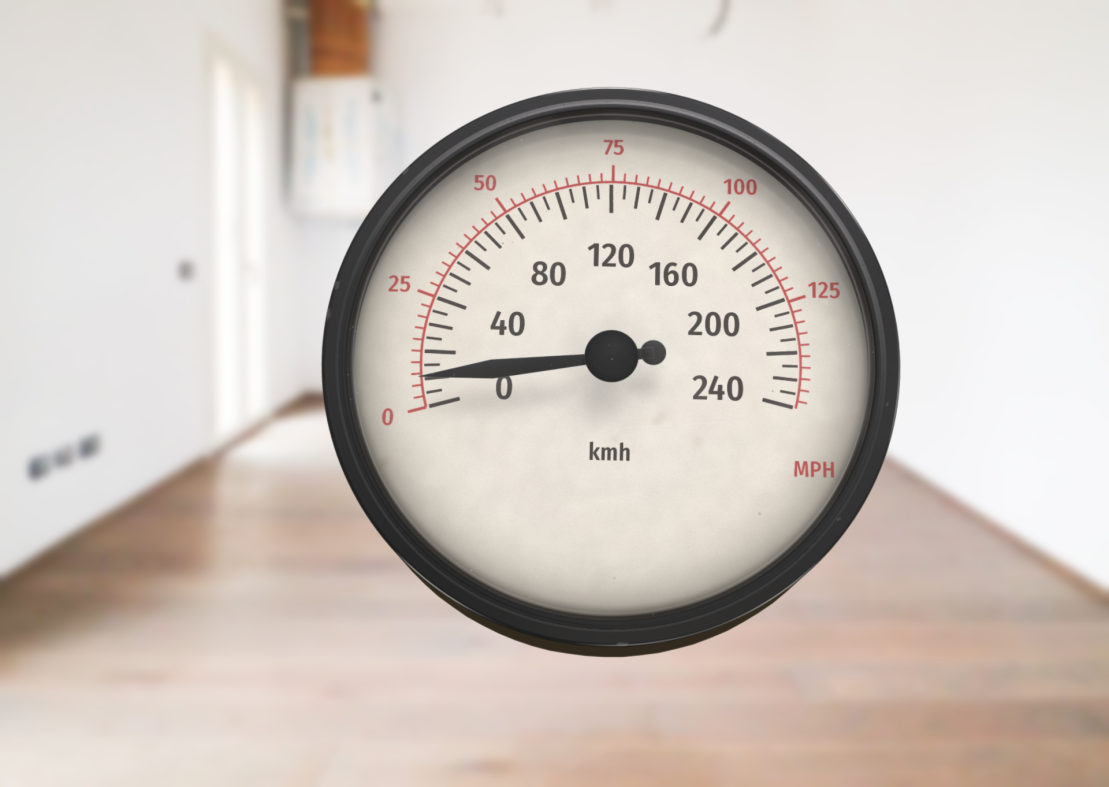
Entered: 10 km/h
